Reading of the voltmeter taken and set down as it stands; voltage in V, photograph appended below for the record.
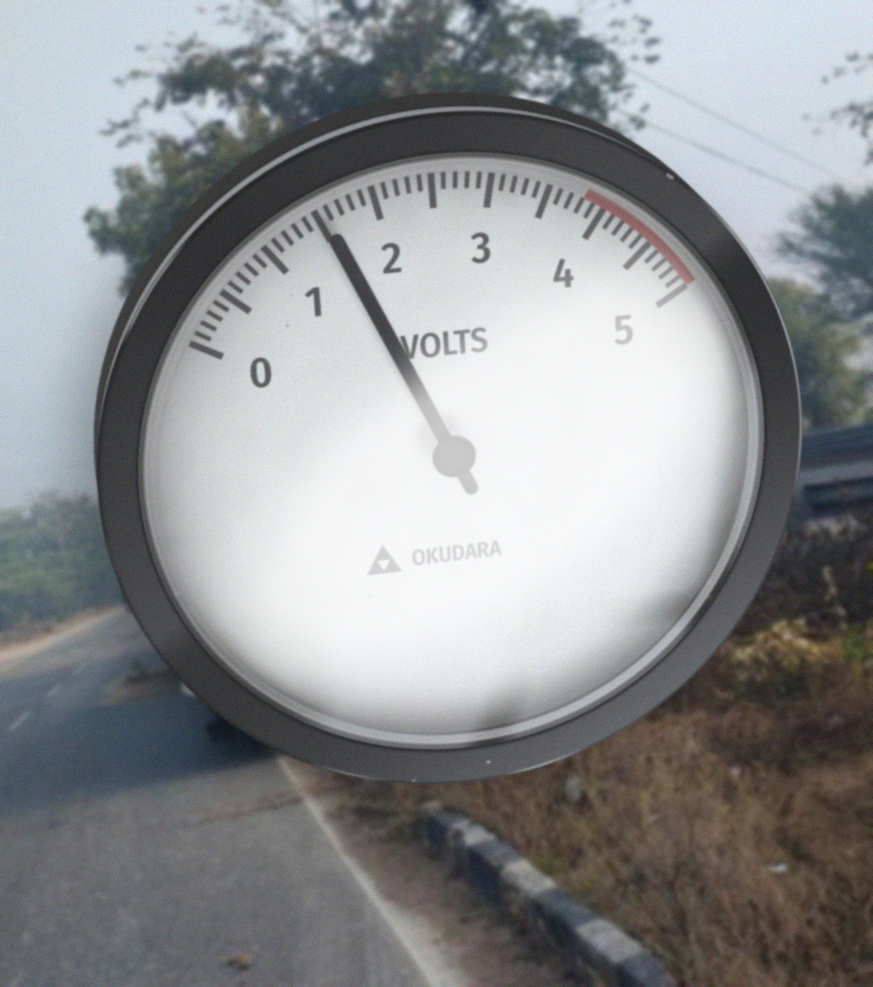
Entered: 1.55 V
